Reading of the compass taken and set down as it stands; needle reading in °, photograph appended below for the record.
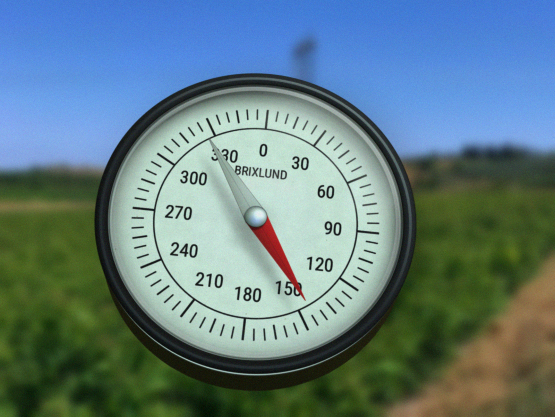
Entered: 145 °
